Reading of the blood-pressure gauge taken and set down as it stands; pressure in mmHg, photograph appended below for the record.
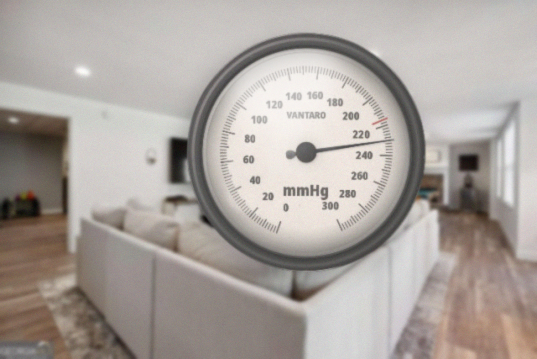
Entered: 230 mmHg
